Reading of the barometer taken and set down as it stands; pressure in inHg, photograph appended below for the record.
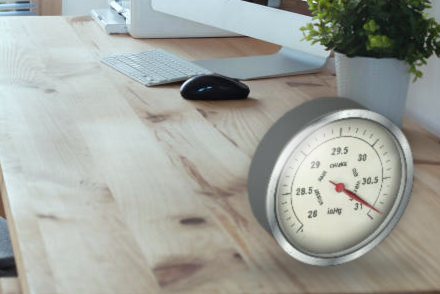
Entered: 30.9 inHg
